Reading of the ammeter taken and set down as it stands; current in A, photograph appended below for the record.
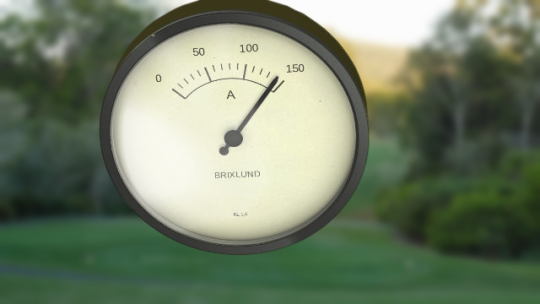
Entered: 140 A
